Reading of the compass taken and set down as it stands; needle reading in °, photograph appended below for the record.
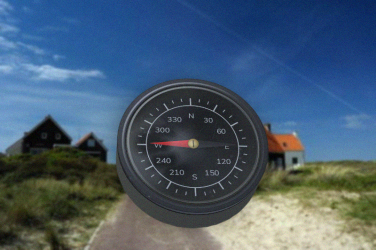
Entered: 270 °
